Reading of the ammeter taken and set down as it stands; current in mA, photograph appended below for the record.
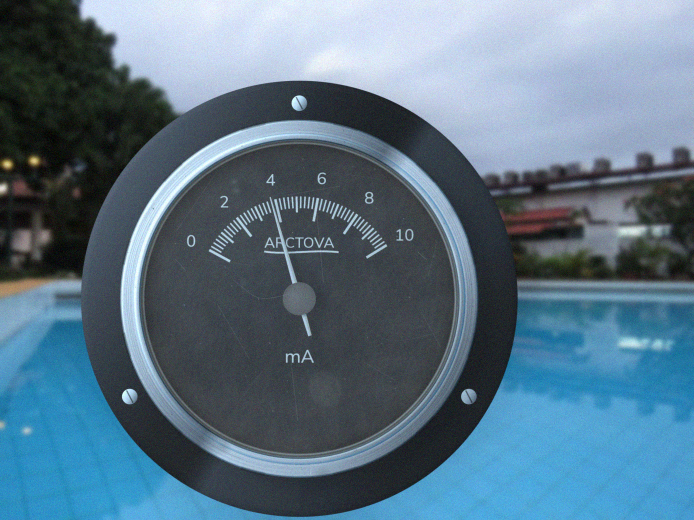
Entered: 3.8 mA
